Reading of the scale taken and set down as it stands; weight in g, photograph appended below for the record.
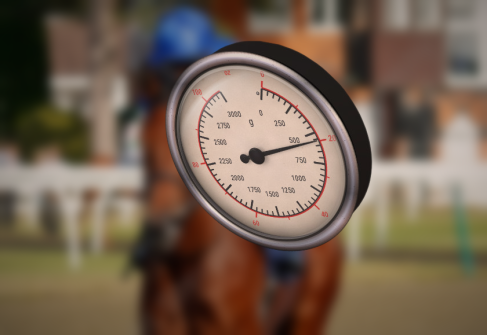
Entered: 550 g
